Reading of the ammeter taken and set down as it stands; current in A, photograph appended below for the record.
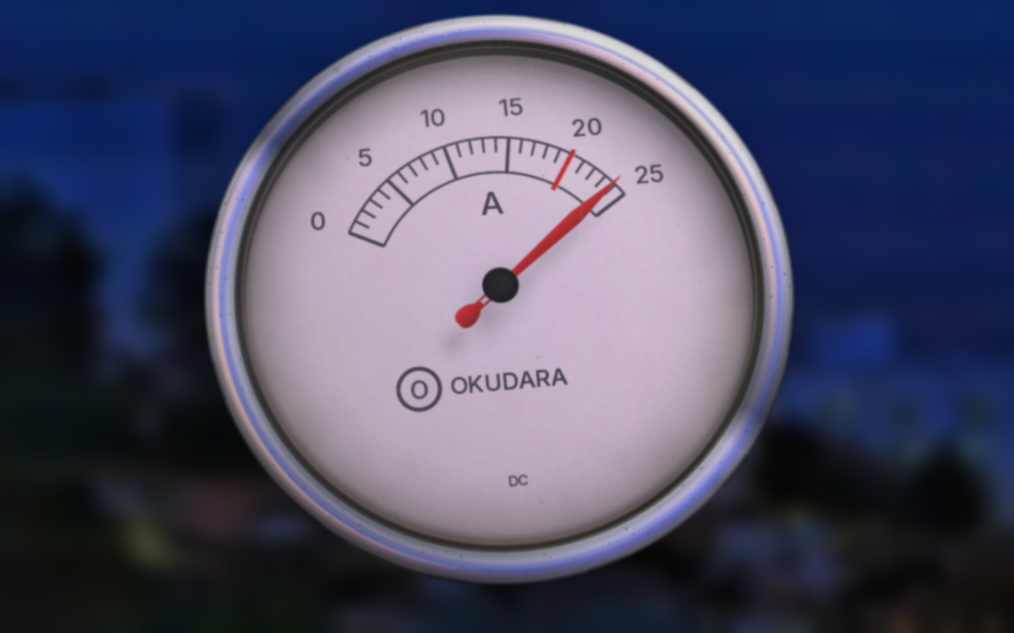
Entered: 24 A
